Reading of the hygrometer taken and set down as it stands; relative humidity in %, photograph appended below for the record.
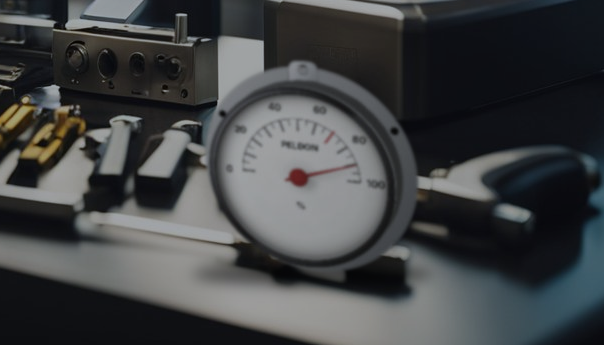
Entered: 90 %
